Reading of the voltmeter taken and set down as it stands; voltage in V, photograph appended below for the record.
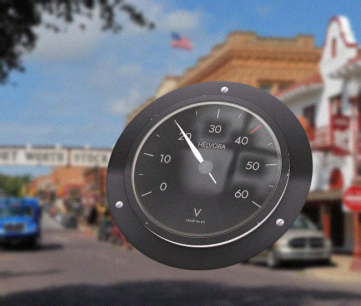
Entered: 20 V
